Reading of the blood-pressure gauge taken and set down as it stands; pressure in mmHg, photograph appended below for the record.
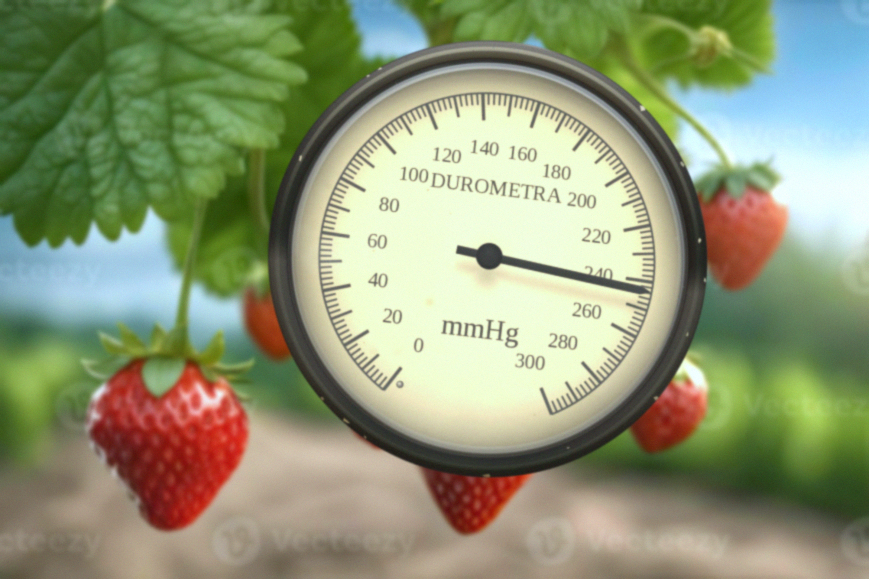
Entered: 244 mmHg
